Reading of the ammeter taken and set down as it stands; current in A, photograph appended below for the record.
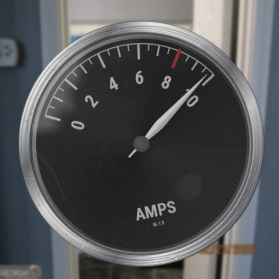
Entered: 9.75 A
